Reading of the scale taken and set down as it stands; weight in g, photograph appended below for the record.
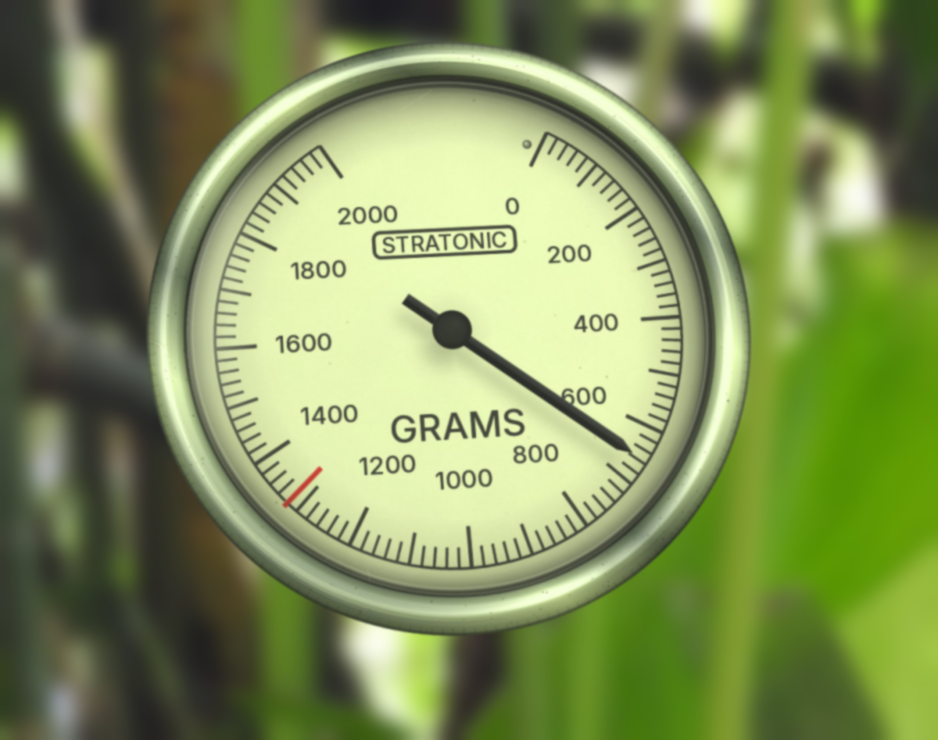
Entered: 660 g
